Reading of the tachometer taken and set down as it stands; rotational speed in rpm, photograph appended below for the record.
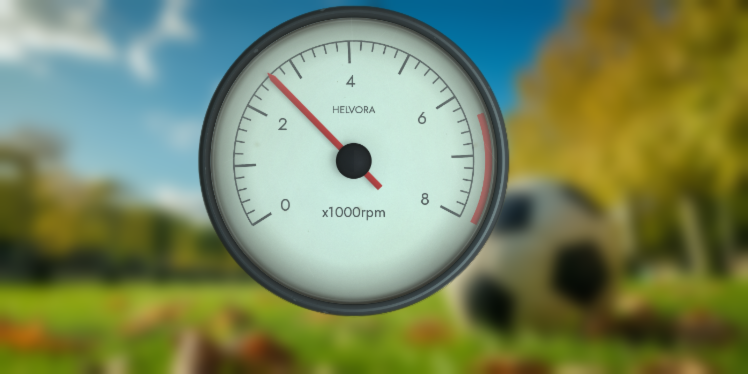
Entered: 2600 rpm
